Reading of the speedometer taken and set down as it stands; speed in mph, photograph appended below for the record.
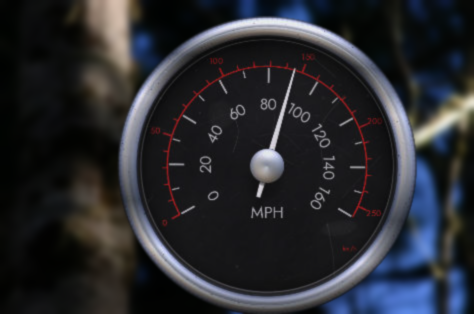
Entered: 90 mph
